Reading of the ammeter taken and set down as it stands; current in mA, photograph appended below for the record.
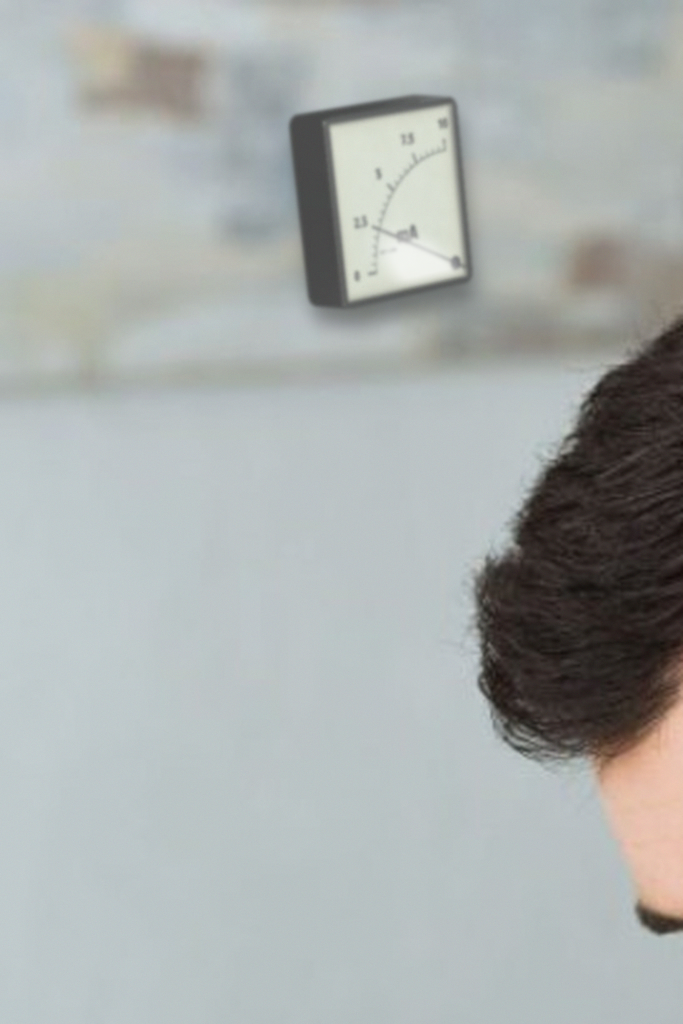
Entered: 2.5 mA
